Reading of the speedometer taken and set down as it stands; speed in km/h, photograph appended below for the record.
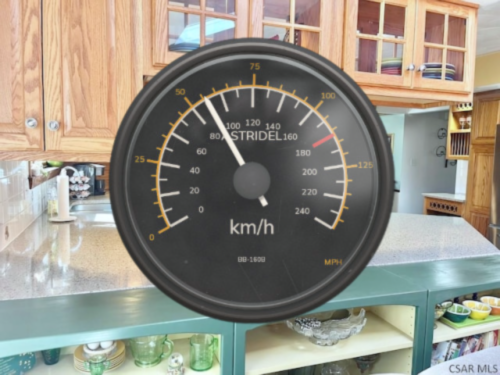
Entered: 90 km/h
